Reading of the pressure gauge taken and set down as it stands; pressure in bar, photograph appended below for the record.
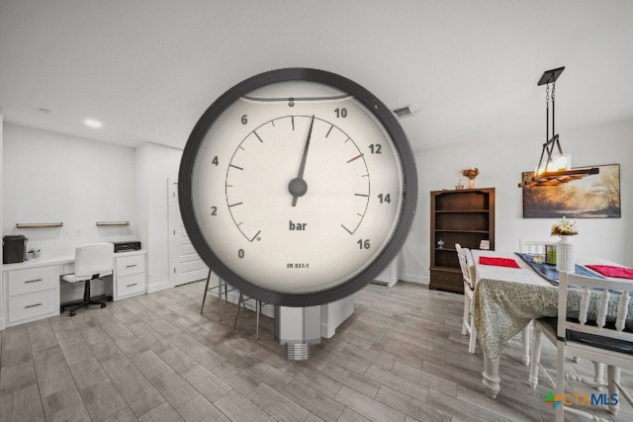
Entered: 9 bar
